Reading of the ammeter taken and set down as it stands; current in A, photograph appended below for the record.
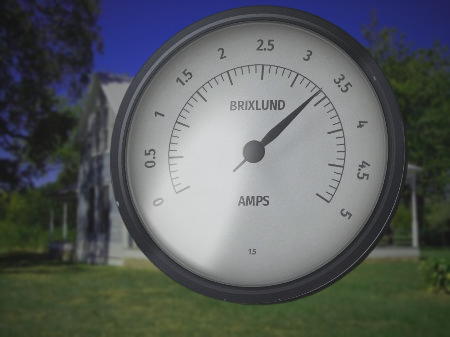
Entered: 3.4 A
